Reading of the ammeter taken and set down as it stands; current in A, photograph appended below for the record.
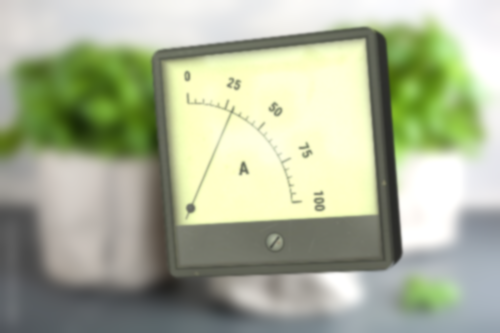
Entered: 30 A
